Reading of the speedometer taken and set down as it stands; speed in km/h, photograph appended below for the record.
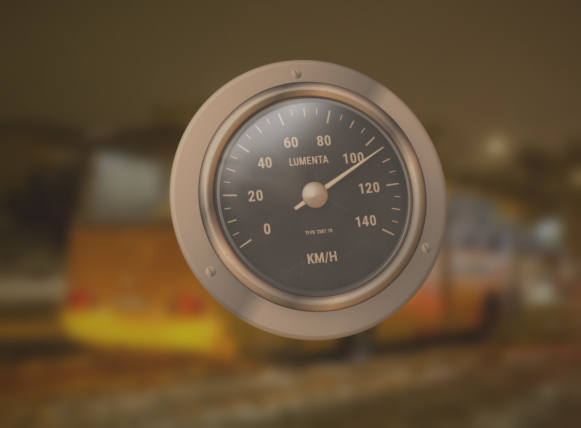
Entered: 105 km/h
